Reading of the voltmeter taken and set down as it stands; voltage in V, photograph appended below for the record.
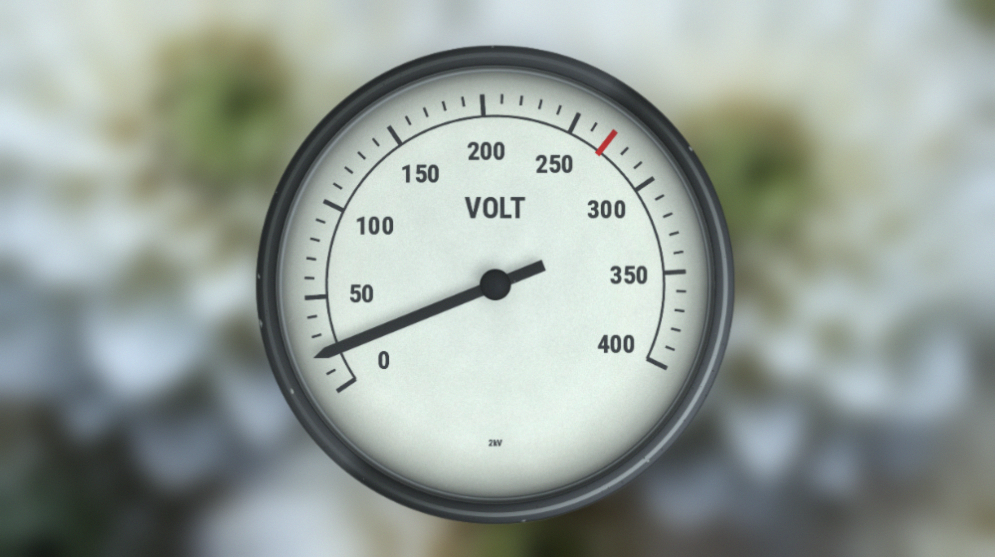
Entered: 20 V
